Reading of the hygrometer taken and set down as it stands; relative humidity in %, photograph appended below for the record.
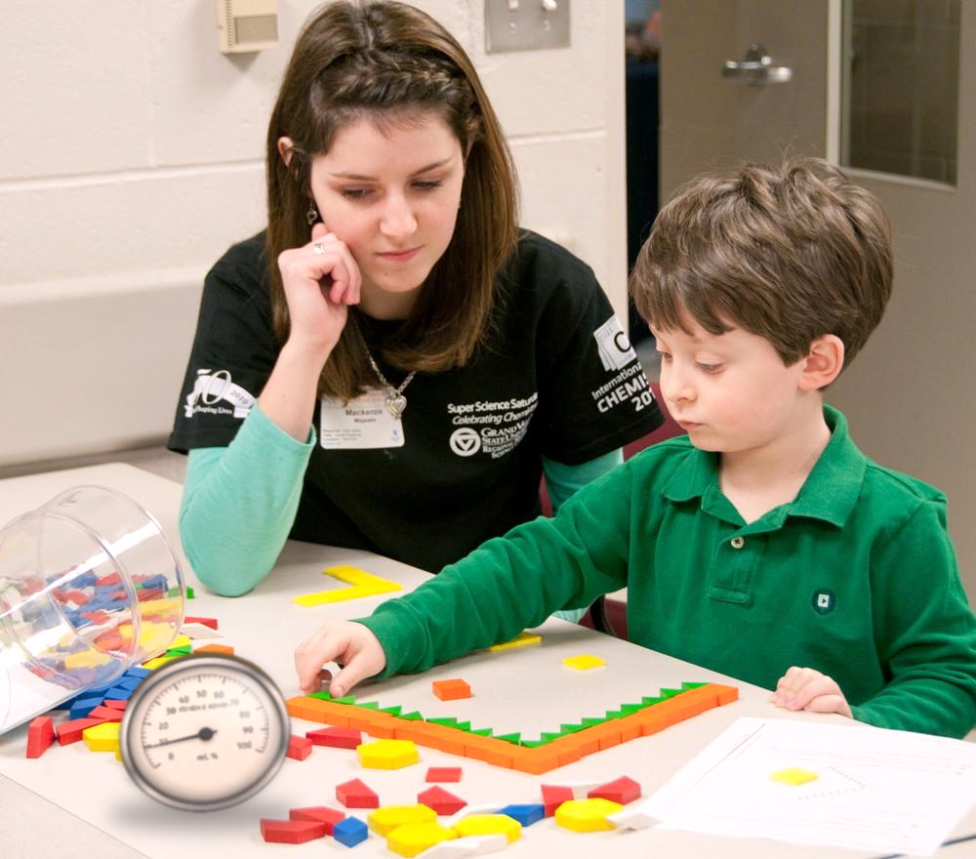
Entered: 10 %
